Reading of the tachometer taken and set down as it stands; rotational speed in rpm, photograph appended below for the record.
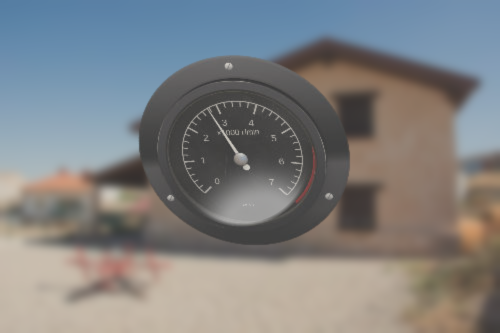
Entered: 2800 rpm
